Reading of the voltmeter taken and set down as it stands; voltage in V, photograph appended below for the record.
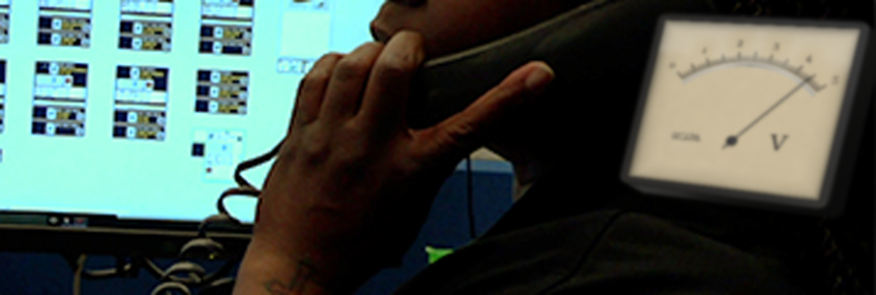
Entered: 4.5 V
